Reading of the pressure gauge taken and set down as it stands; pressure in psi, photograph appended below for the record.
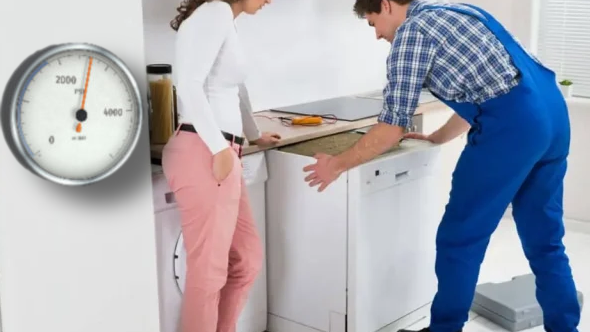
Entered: 2600 psi
